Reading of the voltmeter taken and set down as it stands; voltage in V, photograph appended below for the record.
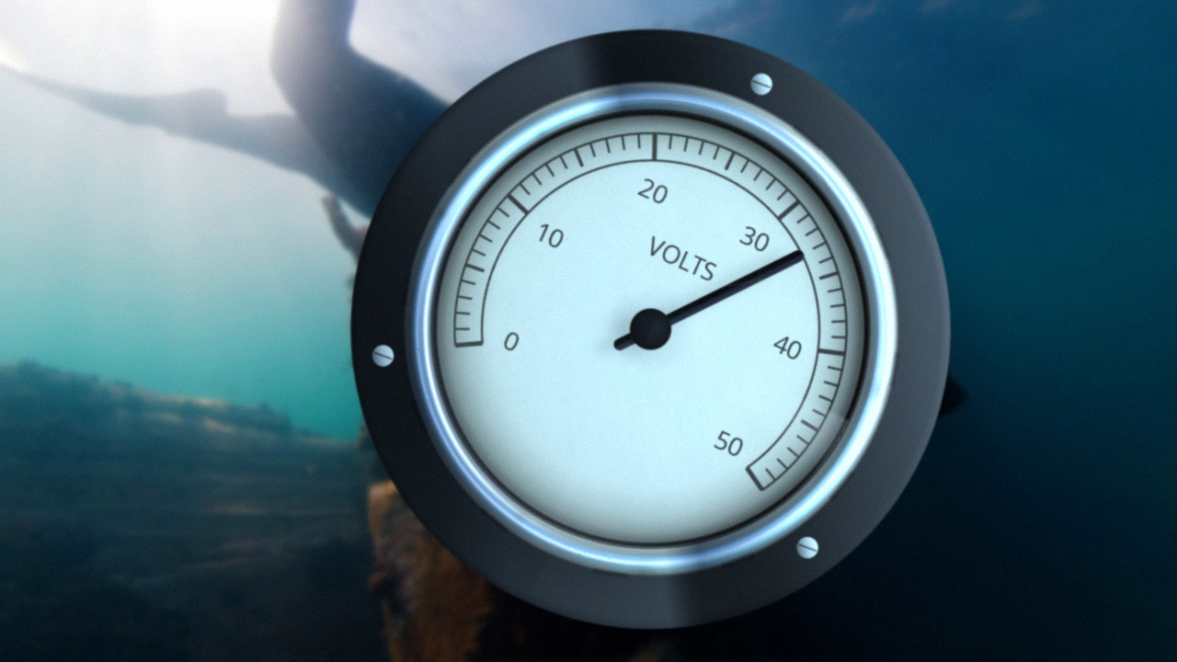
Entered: 33 V
